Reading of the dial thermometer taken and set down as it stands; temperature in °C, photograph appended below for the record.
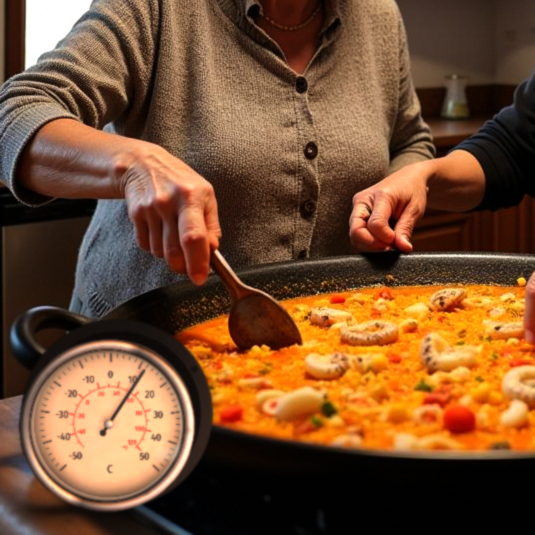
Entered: 12 °C
